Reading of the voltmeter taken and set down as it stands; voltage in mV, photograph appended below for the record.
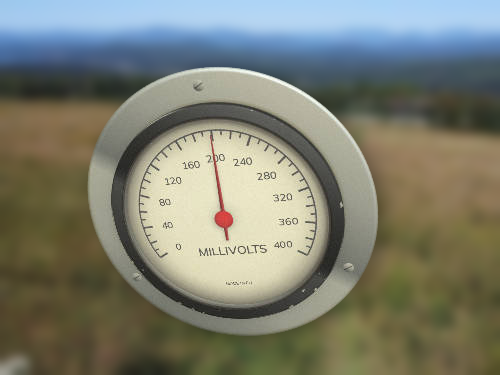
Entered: 200 mV
